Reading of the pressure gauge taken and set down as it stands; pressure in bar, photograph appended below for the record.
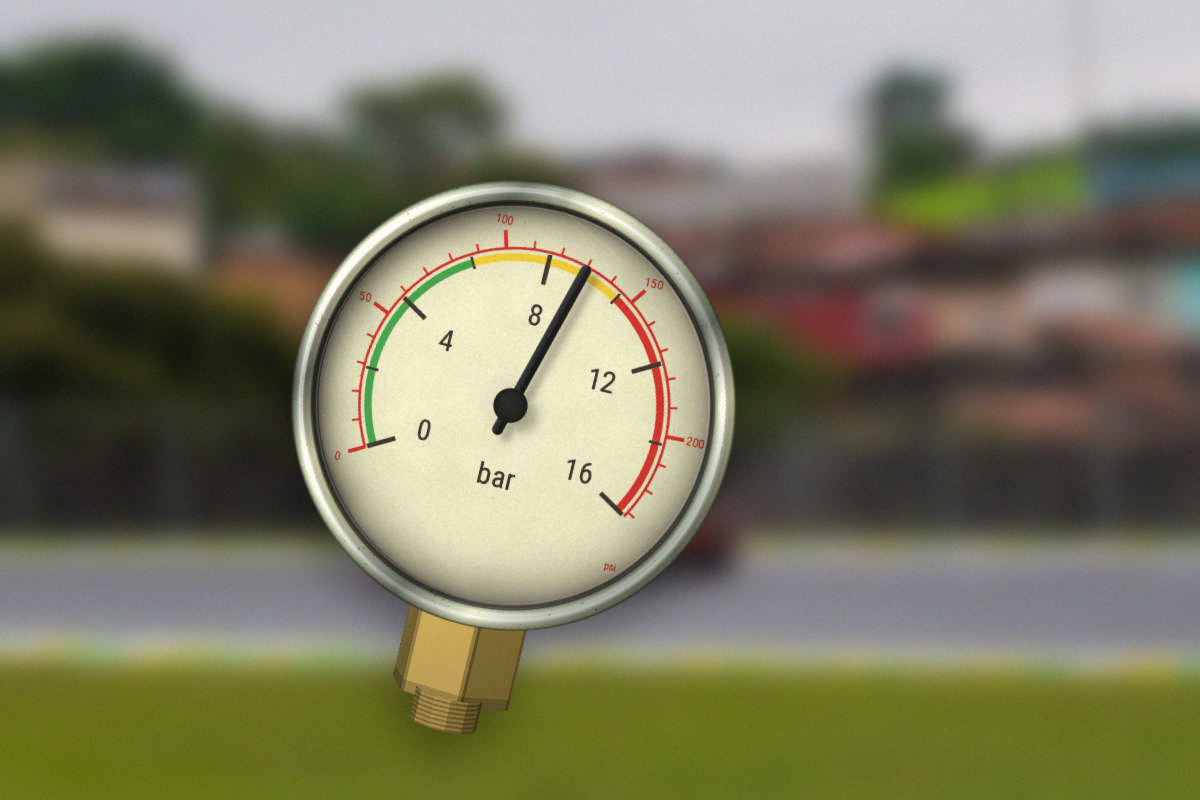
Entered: 9 bar
